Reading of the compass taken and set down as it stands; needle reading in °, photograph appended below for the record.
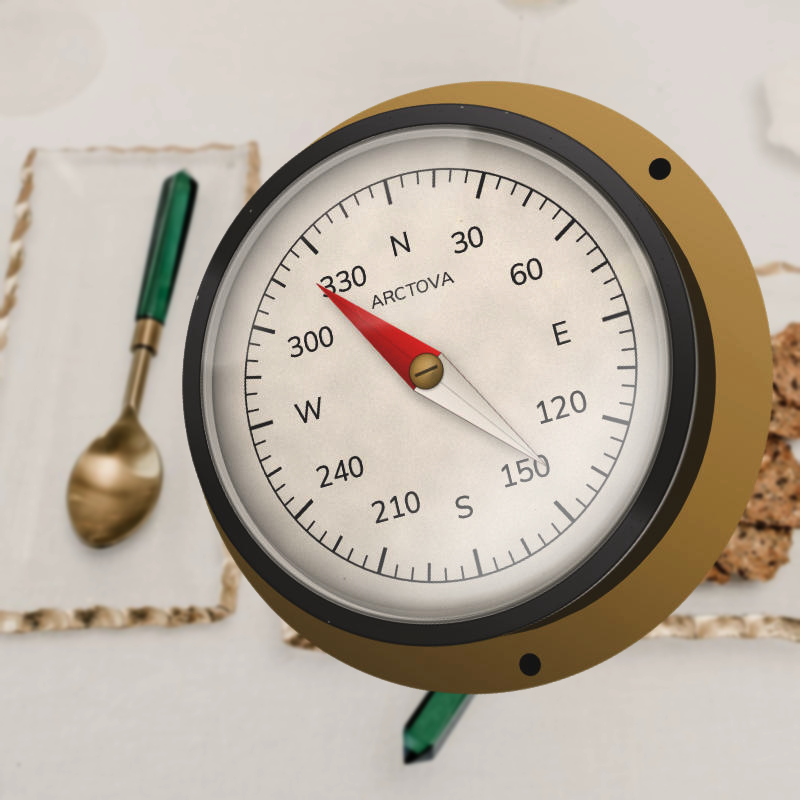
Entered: 322.5 °
